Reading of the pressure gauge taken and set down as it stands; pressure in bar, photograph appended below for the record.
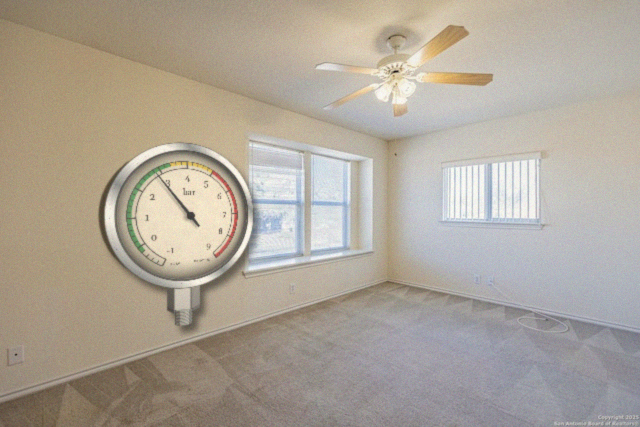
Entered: 2.8 bar
